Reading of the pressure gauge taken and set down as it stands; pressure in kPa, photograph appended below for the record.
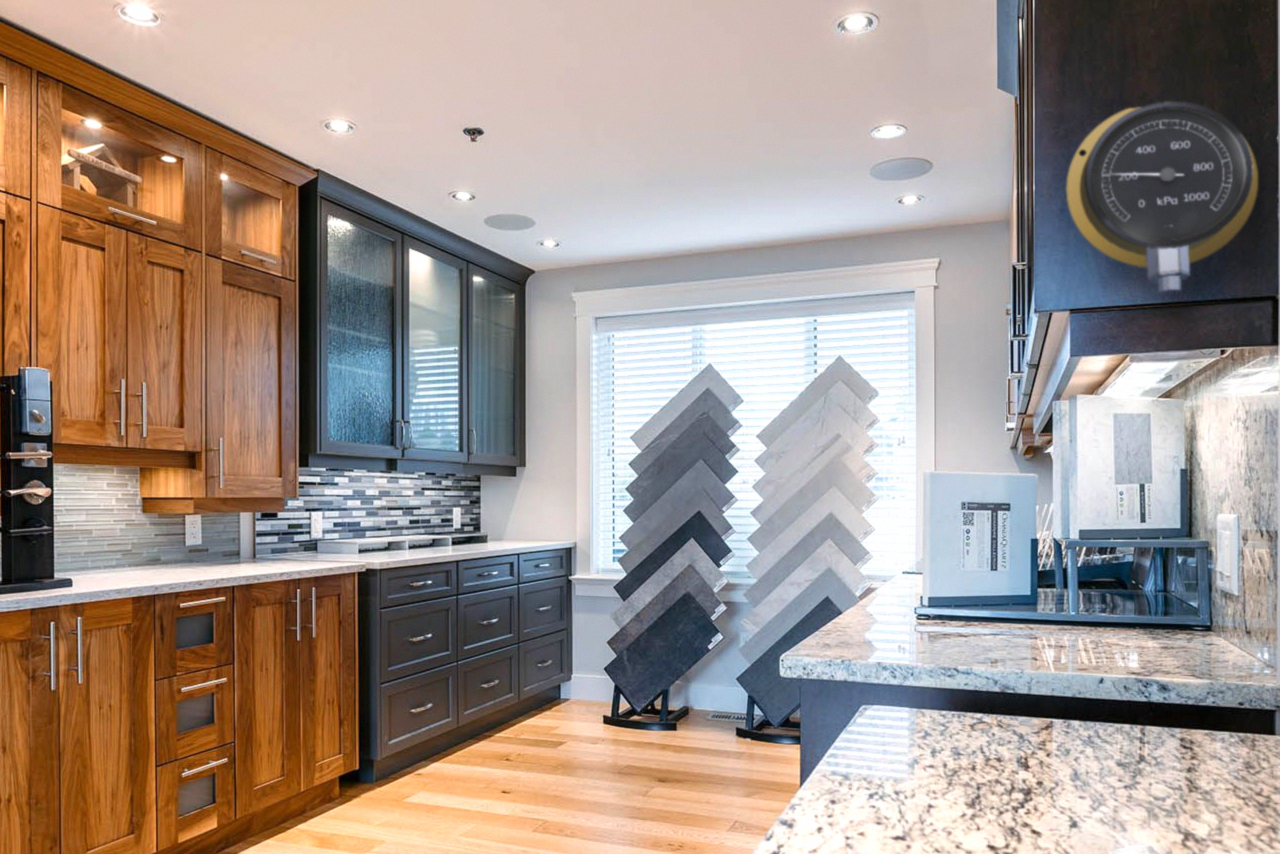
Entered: 200 kPa
